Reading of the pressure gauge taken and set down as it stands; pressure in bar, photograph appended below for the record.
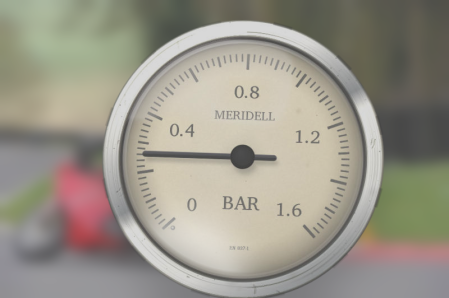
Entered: 0.26 bar
